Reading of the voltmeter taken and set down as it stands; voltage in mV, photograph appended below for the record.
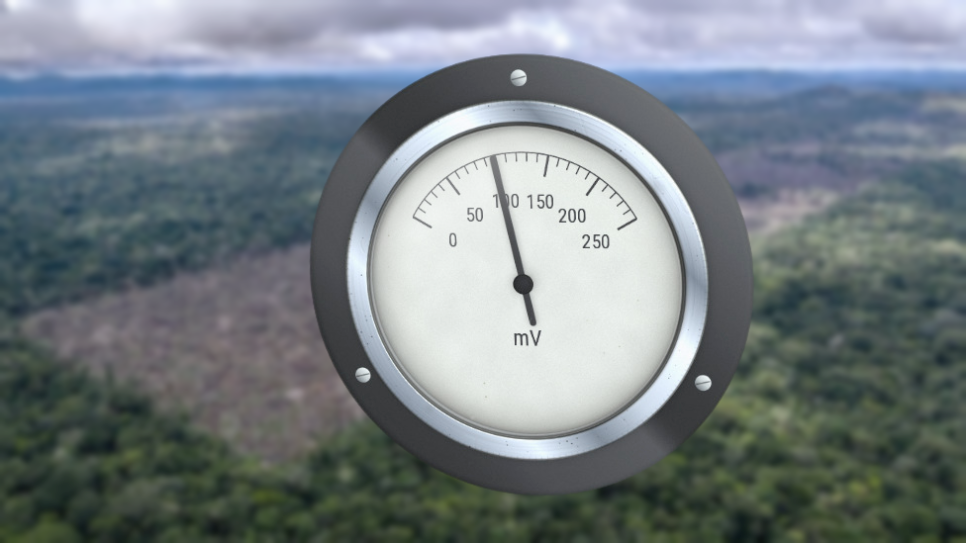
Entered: 100 mV
